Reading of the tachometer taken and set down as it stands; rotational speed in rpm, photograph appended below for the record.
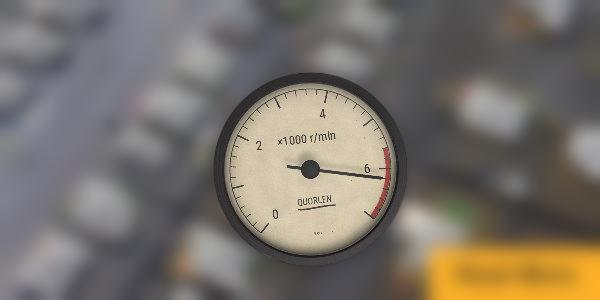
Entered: 6200 rpm
